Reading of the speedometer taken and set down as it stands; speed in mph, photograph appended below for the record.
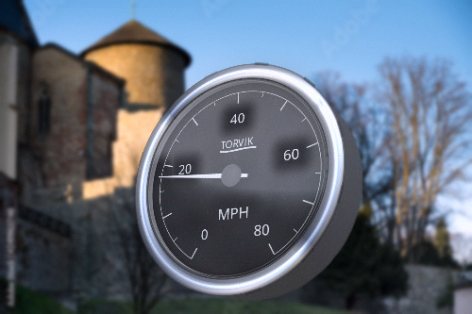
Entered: 17.5 mph
